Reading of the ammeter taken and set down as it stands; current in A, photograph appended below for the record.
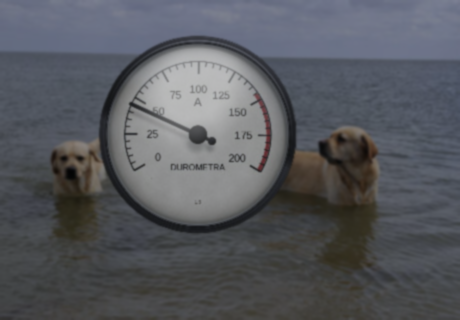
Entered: 45 A
